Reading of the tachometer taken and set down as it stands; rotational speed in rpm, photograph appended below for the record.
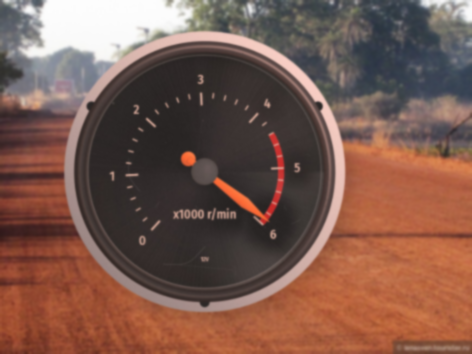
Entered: 5900 rpm
